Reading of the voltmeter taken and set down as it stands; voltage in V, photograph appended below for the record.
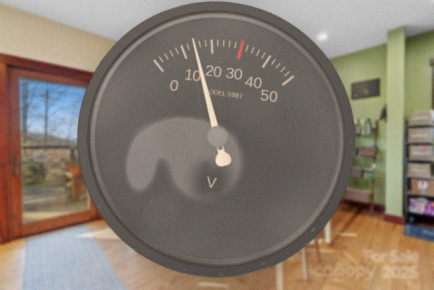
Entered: 14 V
